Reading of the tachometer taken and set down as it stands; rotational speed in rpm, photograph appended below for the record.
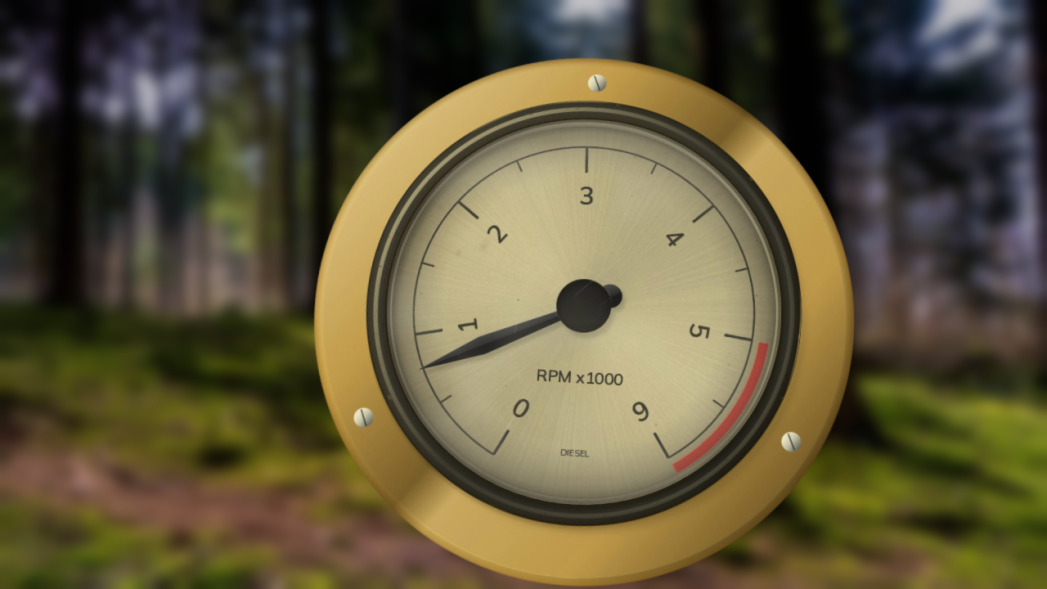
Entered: 750 rpm
